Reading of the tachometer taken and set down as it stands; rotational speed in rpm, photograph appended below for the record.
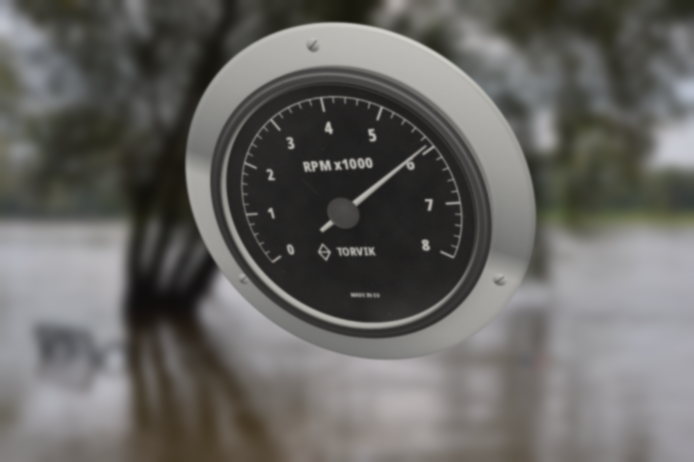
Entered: 5900 rpm
